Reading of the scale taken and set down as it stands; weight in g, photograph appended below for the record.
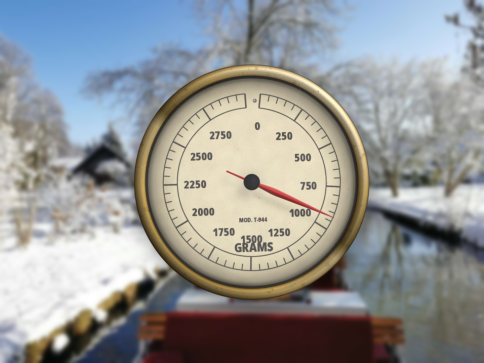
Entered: 925 g
